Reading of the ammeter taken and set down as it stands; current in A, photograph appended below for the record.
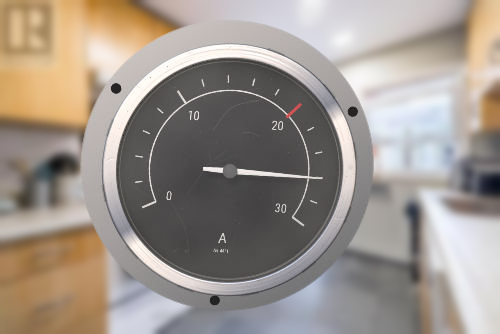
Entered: 26 A
